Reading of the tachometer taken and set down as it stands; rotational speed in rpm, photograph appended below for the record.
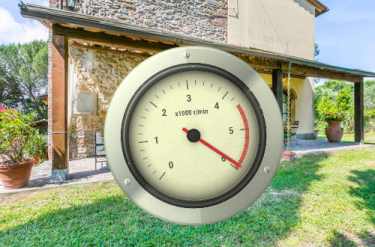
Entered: 5900 rpm
